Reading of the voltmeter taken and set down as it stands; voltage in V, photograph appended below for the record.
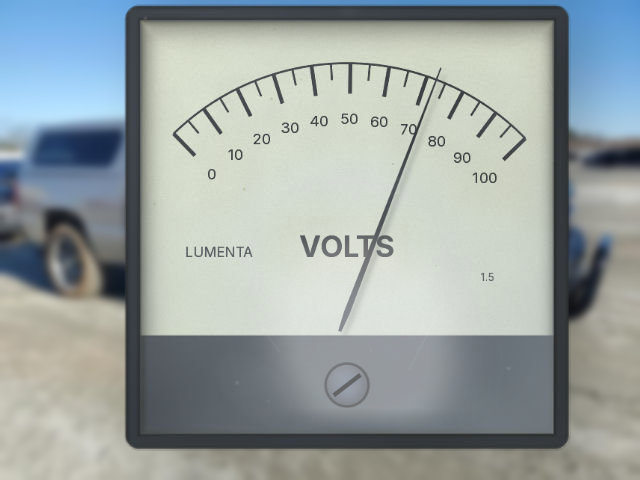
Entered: 72.5 V
